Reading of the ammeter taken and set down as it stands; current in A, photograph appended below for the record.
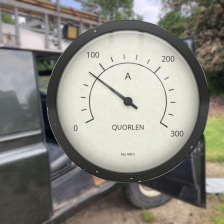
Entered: 80 A
